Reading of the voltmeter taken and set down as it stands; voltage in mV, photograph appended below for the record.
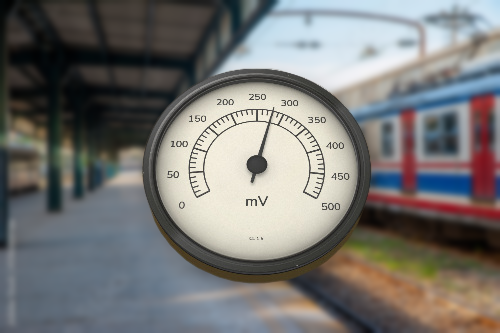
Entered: 280 mV
